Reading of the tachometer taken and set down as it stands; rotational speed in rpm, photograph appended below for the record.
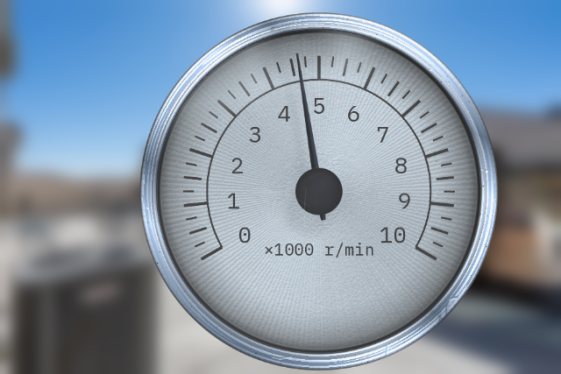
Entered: 4625 rpm
